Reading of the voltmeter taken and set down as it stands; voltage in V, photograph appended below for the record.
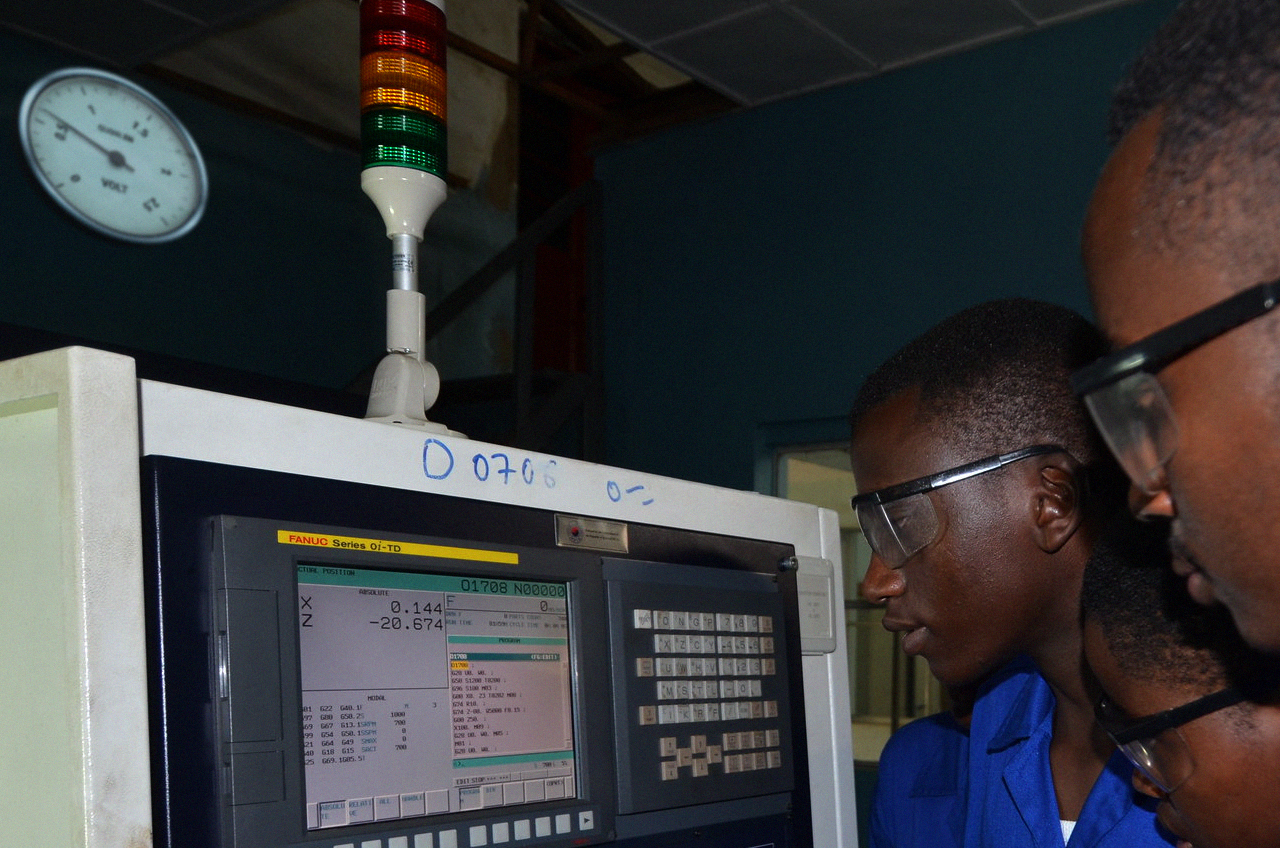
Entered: 0.6 V
